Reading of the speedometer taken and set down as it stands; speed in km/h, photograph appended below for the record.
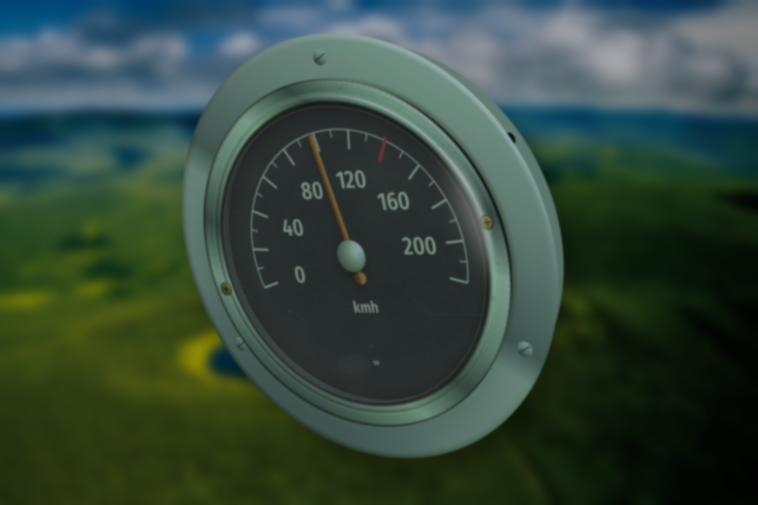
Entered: 100 km/h
